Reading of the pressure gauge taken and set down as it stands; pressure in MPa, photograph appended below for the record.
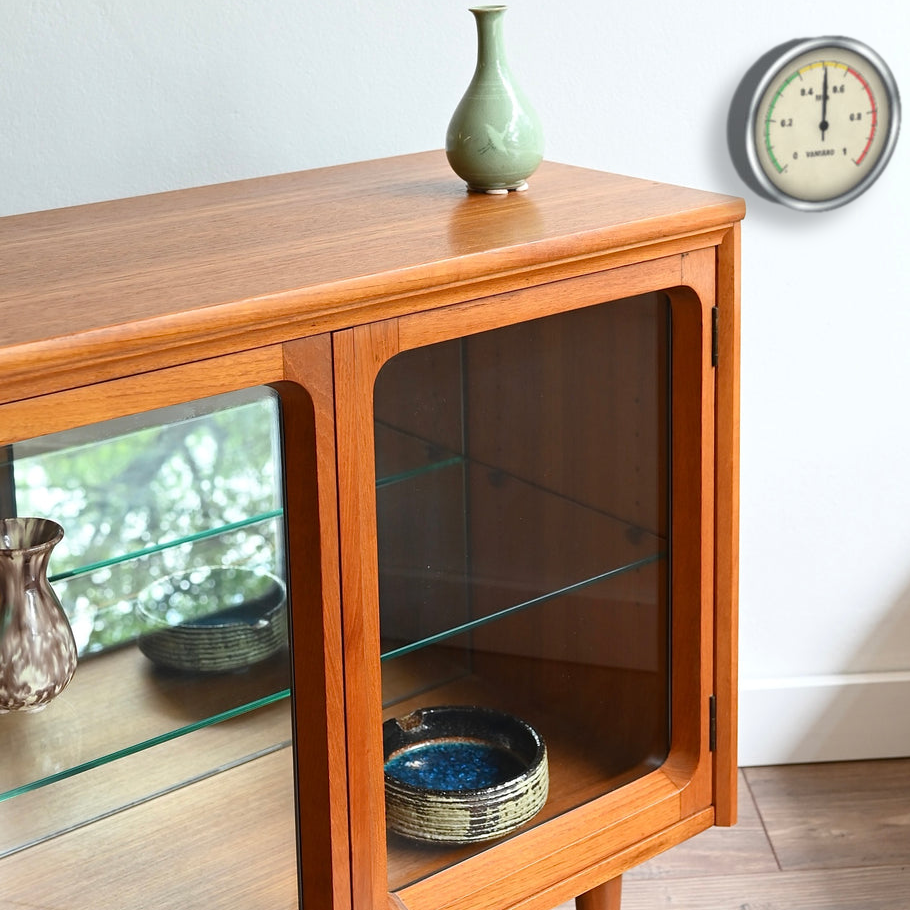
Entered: 0.5 MPa
